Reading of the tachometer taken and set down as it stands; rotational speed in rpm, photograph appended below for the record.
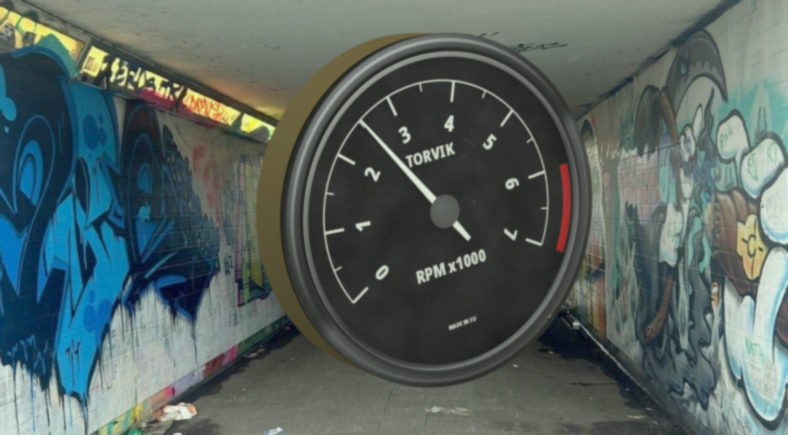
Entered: 2500 rpm
